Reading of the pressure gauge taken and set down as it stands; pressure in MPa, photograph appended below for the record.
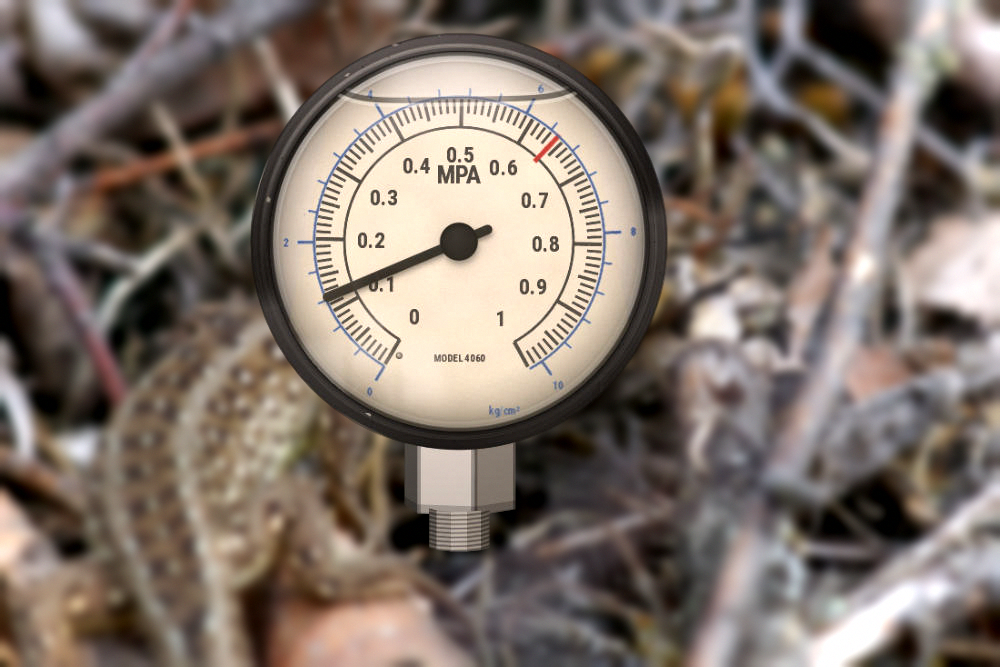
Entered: 0.12 MPa
